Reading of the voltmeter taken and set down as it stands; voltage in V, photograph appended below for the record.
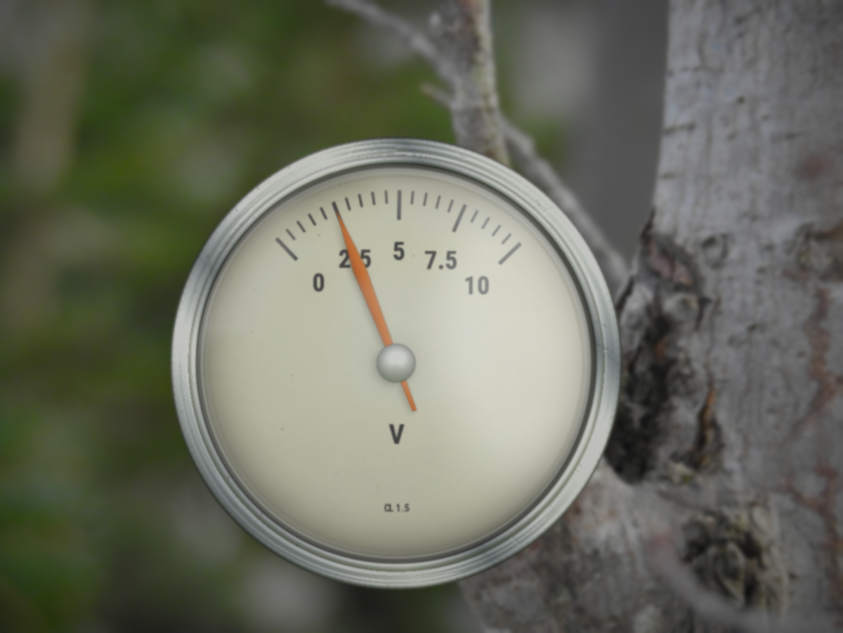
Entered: 2.5 V
